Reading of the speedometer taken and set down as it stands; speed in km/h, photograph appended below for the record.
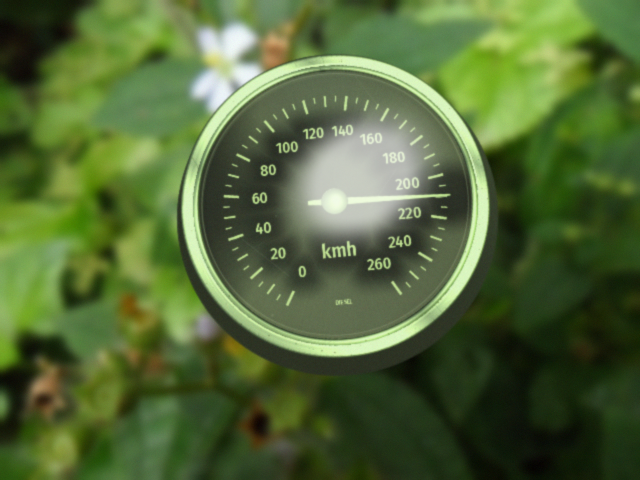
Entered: 210 km/h
